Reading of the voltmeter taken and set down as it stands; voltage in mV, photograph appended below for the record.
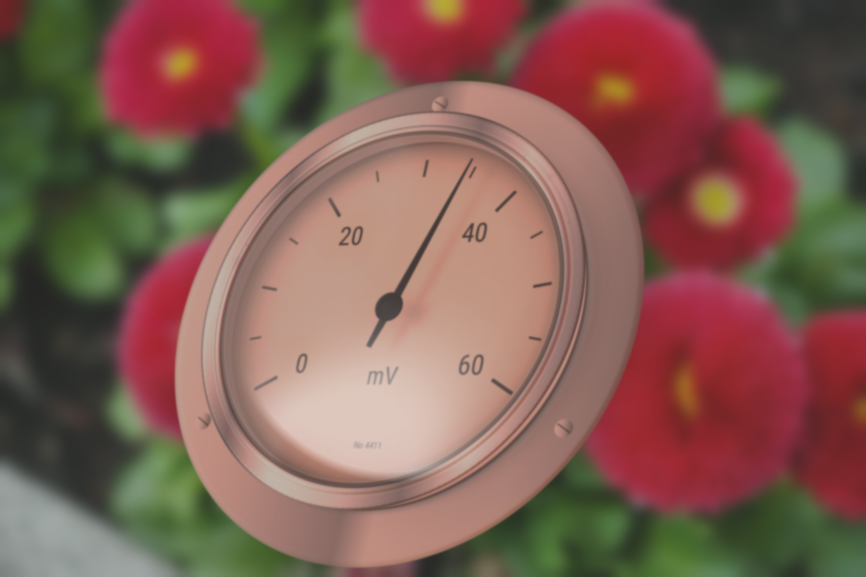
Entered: 35 mV
